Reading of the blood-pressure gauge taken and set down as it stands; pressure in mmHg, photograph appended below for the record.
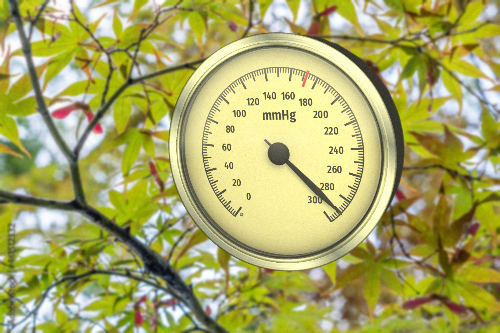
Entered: 290 mmHg
